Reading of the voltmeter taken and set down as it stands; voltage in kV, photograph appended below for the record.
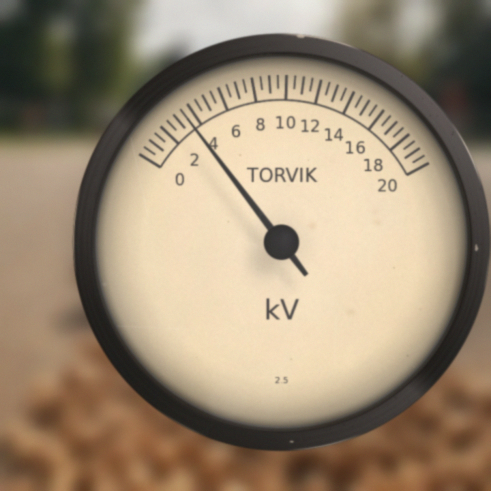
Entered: 3.5 kV
